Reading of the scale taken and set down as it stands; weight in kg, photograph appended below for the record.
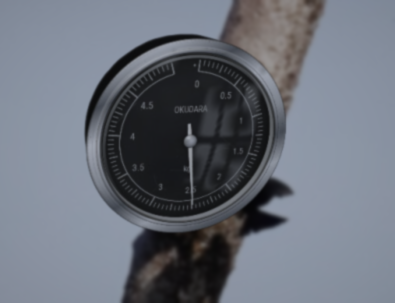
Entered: 2.5 kg
